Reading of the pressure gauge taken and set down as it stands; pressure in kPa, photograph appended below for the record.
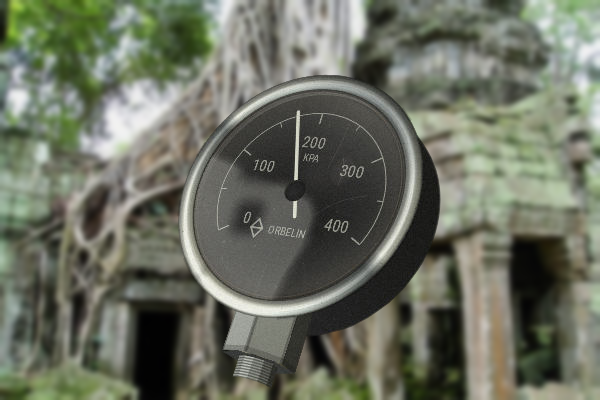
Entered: 175 kPa
